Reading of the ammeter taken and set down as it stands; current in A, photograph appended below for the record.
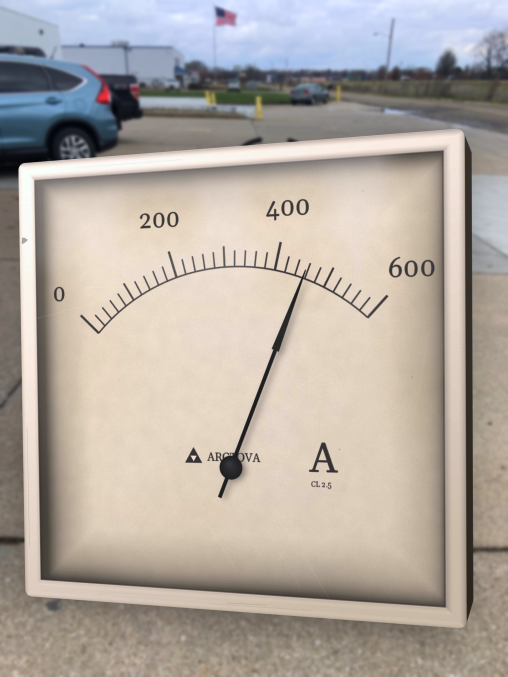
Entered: 460 A
